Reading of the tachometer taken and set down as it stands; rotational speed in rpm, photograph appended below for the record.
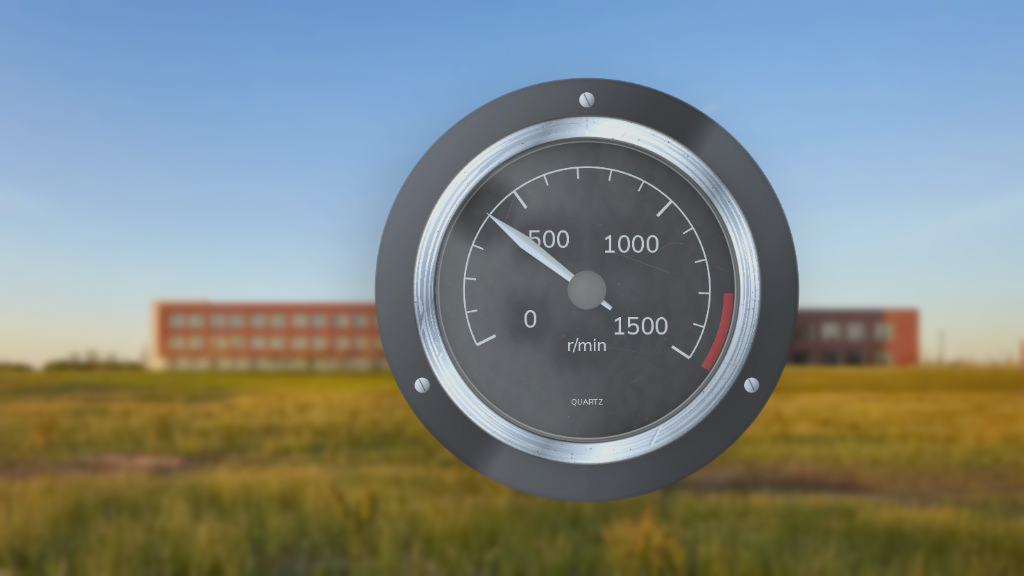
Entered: 400 rpm
